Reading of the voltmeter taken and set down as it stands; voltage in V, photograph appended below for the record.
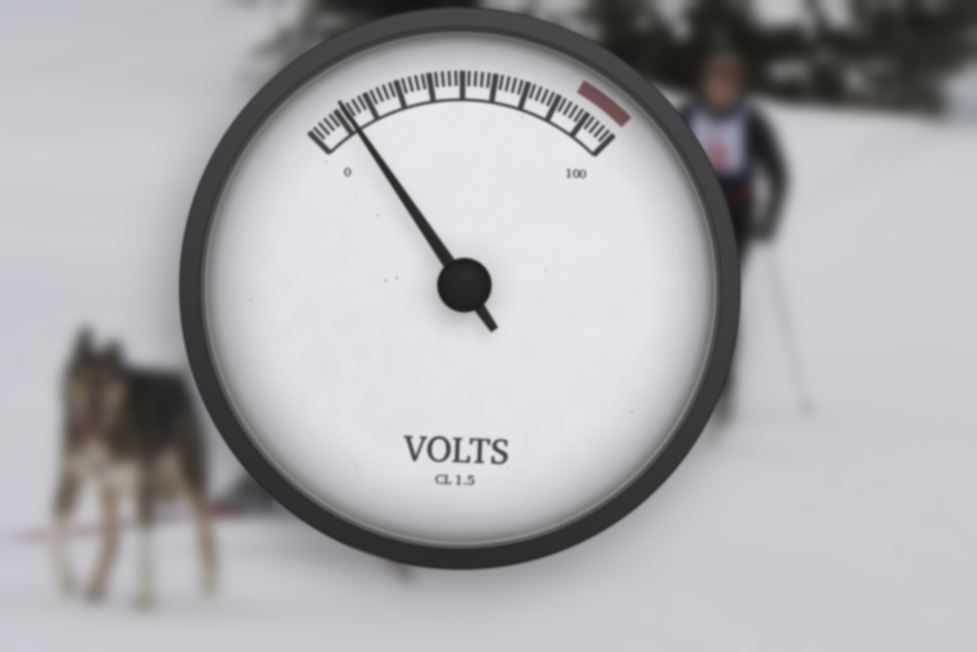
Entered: 12 V
